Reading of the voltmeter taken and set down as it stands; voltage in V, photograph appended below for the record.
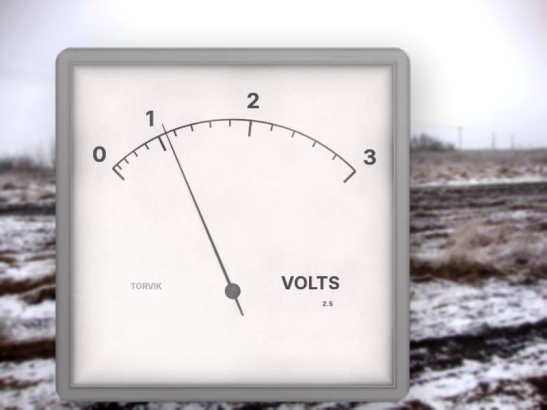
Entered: 1.1 V
